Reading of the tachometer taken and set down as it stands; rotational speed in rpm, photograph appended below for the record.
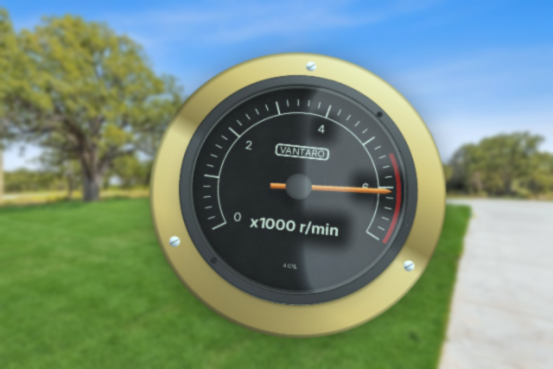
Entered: 6100 rpm
